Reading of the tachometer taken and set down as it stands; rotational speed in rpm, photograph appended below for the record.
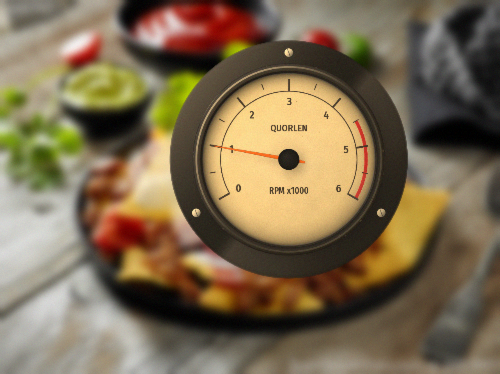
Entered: 1000 rpm
